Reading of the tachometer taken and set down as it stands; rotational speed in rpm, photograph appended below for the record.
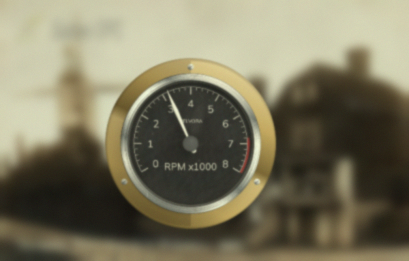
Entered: 3200 rpm
